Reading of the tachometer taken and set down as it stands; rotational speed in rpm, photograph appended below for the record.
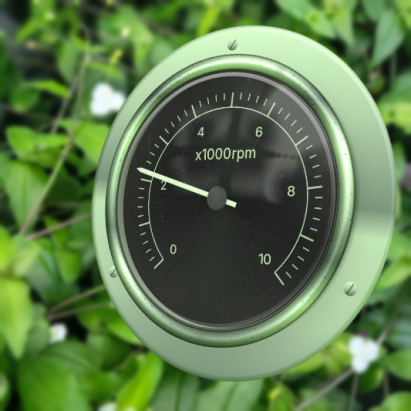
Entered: 2200 rpm
